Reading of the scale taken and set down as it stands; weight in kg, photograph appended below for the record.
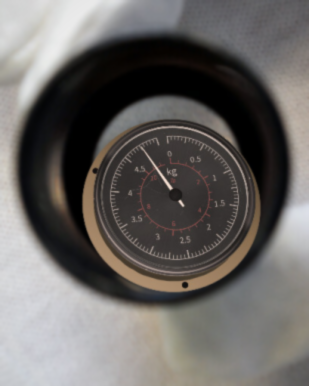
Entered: 4.75 kg
